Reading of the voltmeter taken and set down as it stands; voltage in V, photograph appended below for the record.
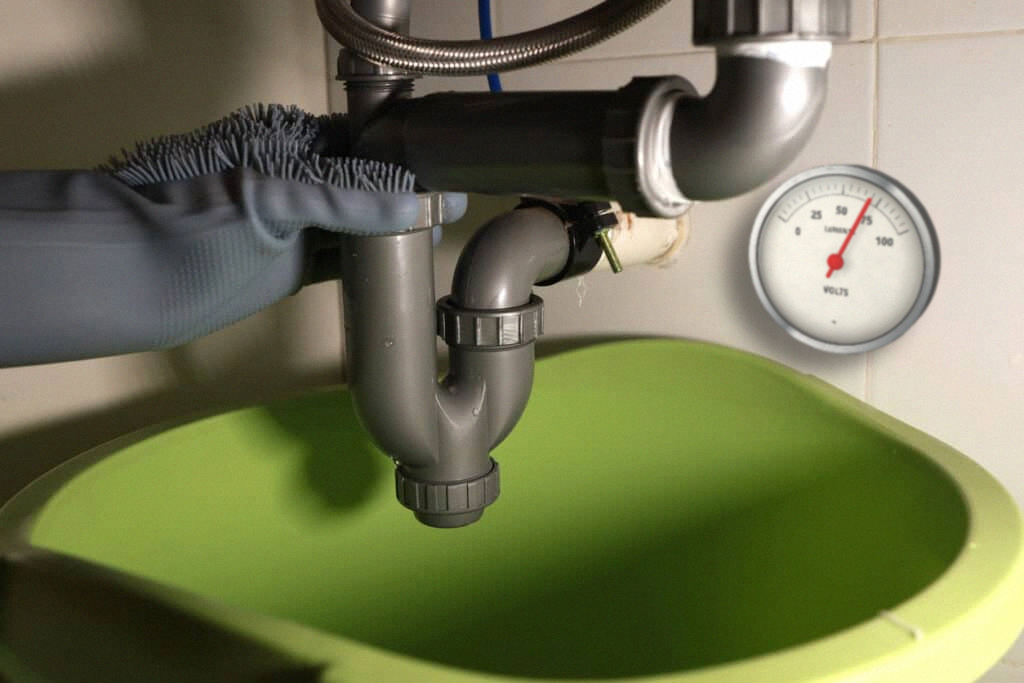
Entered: 70 V
